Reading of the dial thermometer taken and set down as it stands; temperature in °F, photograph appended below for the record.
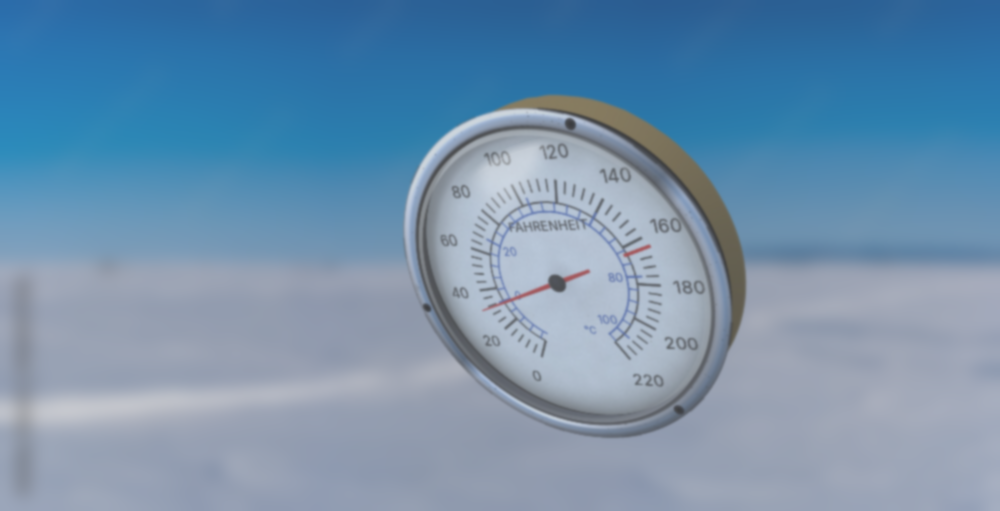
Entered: 32 °F
